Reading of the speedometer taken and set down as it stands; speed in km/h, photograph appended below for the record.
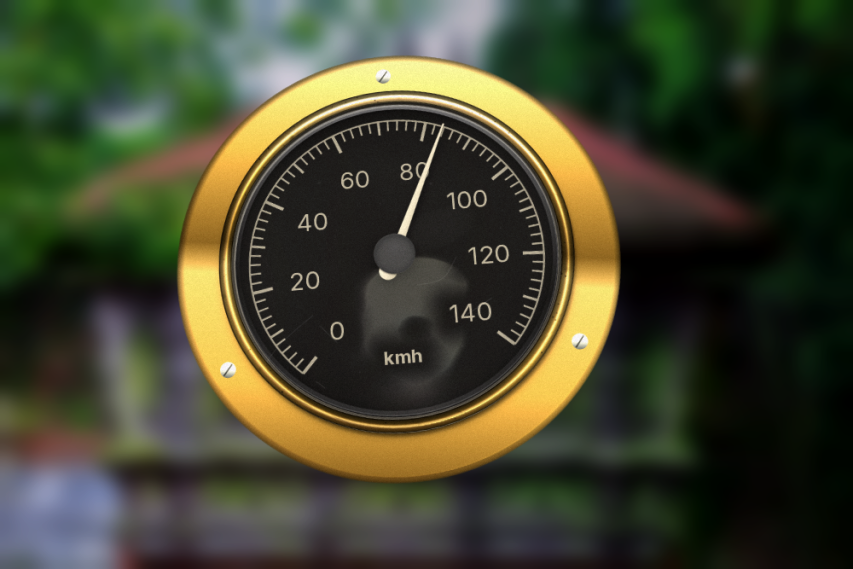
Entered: 84 km/h
